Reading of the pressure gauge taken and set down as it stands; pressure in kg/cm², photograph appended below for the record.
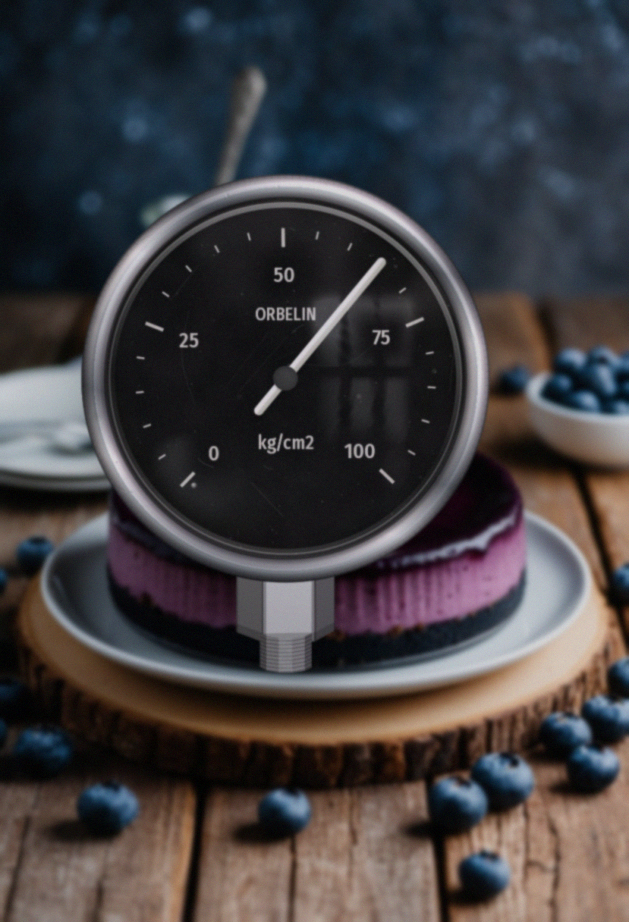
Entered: 65 kg/cm²
